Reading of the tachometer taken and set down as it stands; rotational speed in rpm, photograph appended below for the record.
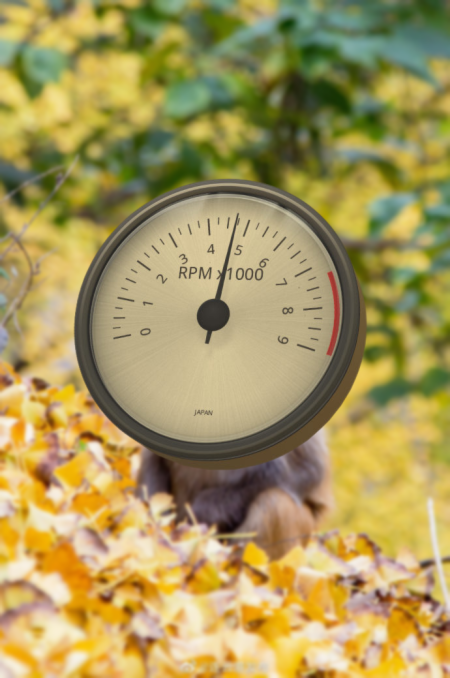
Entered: 4750 rpm
